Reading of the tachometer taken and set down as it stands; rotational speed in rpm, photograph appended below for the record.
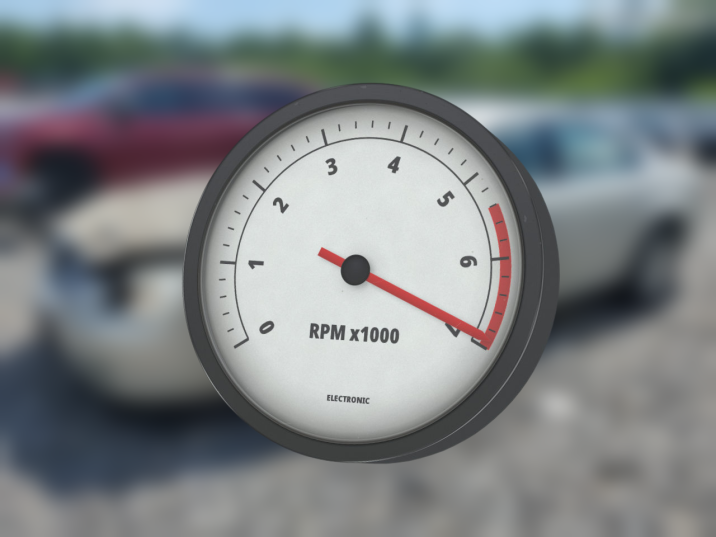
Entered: 6900 rpm
